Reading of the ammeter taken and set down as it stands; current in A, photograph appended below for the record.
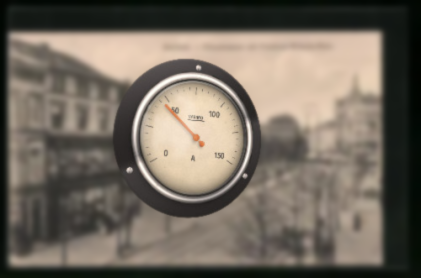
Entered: 45 A
